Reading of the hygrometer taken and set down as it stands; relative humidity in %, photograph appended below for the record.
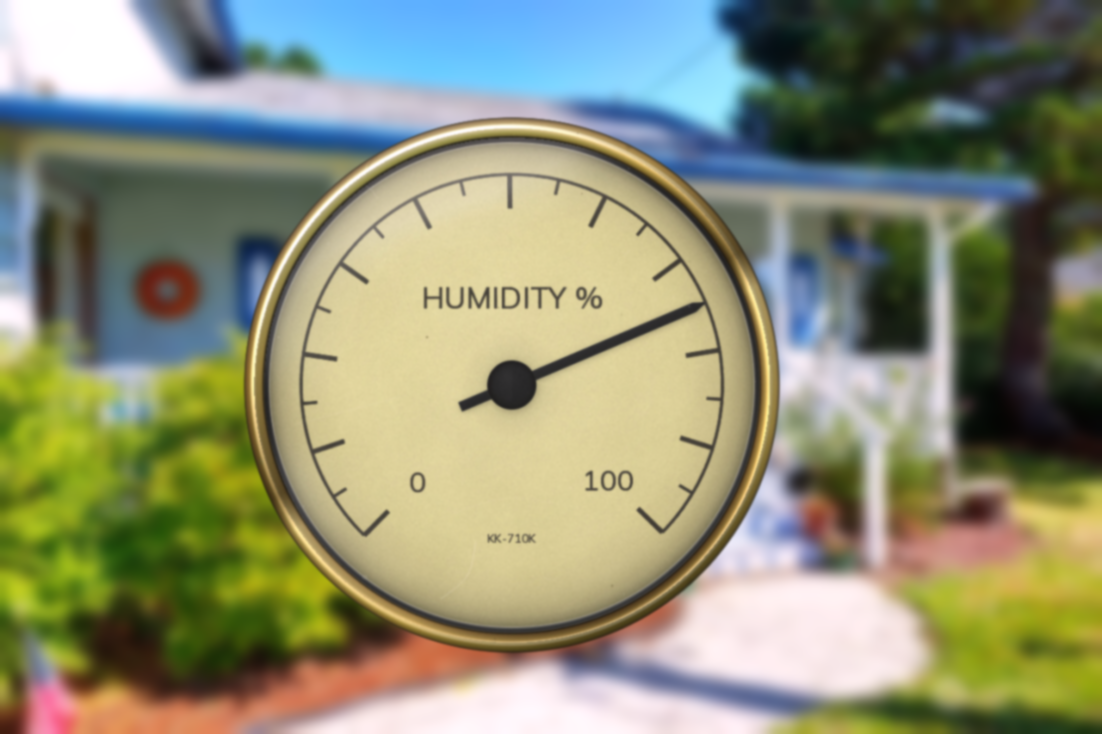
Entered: 75 %
